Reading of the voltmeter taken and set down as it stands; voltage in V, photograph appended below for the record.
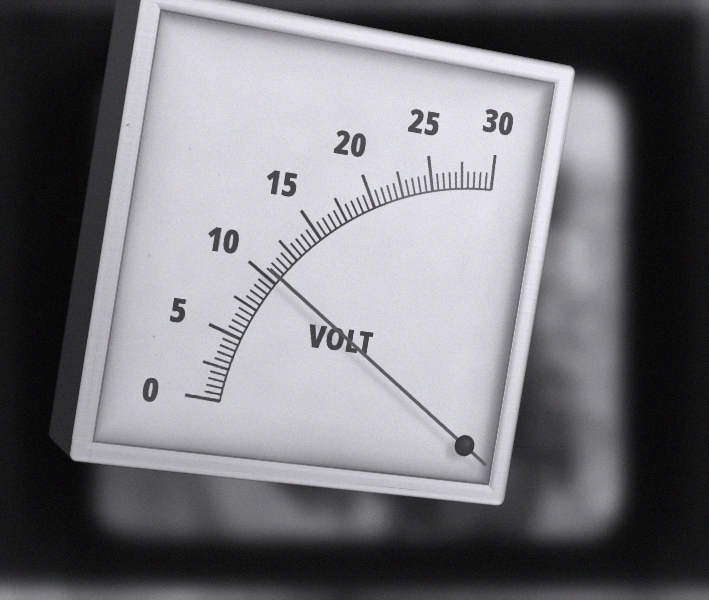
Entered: 10.5 V
